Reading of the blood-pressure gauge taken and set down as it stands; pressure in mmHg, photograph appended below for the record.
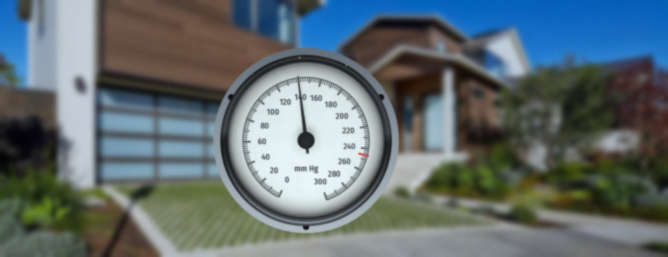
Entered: 140 mmHg
